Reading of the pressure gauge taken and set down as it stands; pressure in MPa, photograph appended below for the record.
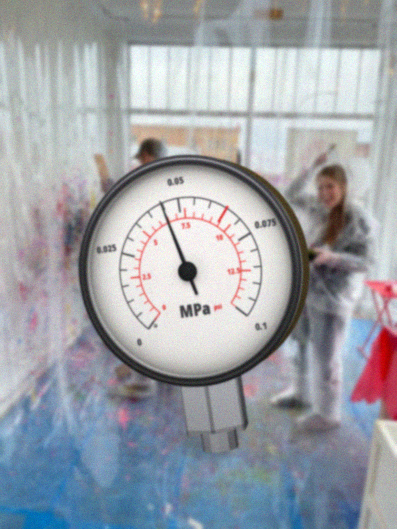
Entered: 0.045 MPa
